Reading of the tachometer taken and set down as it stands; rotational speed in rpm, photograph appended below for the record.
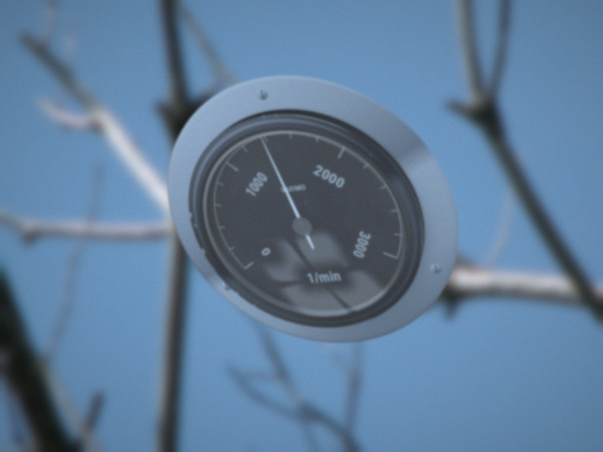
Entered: 1400 rpm
